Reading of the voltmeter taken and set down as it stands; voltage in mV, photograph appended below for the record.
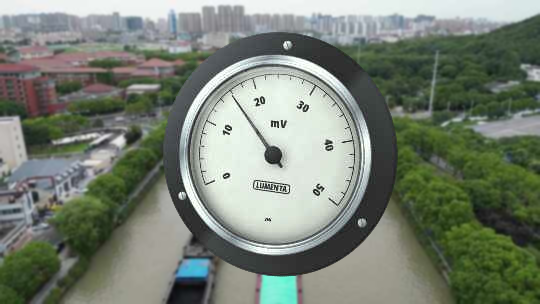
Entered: 16 mV
